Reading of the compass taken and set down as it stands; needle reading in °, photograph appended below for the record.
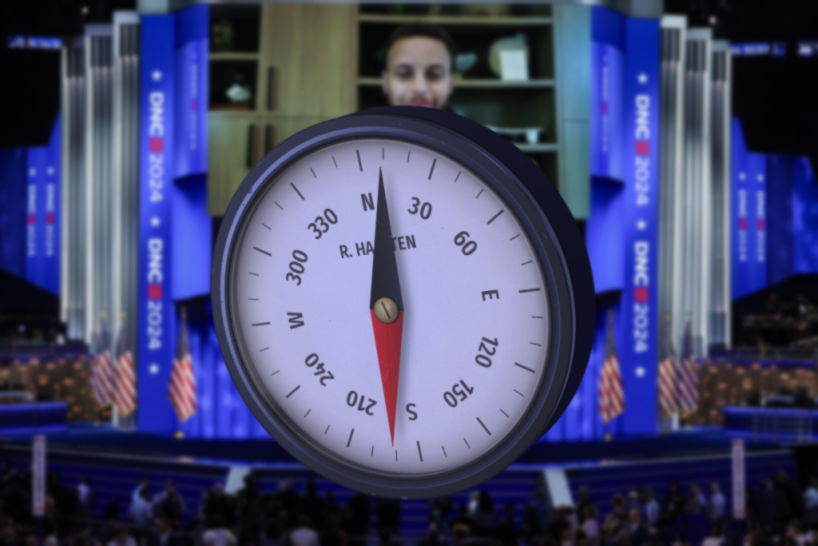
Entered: 190 °
